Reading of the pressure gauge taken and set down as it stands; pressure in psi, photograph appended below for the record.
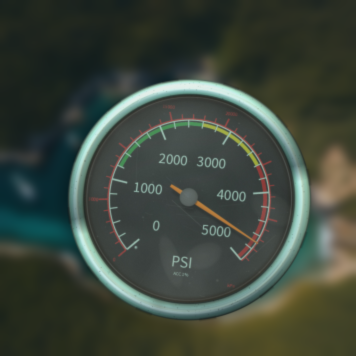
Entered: 4700 psi
